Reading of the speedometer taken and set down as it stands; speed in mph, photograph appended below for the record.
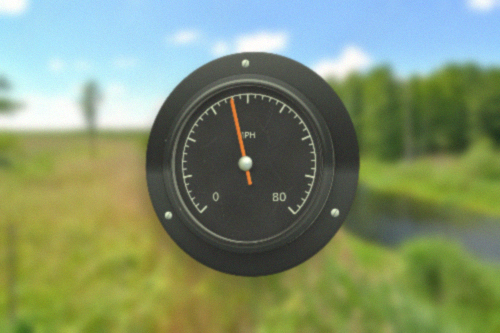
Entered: 36 mph
